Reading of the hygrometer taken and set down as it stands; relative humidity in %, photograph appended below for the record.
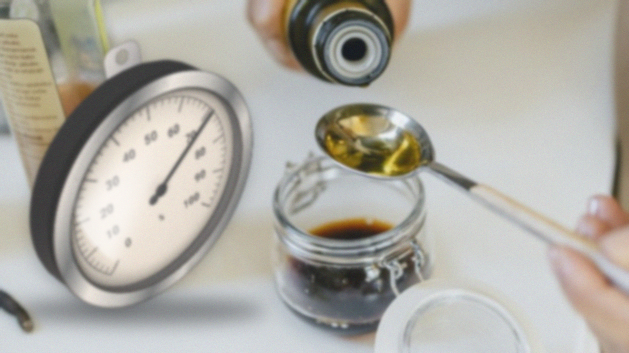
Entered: 70 %
